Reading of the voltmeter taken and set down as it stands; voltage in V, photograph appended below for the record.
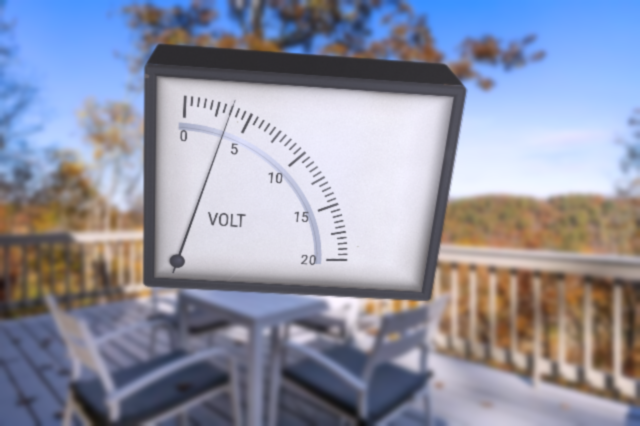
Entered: 3.5 V
